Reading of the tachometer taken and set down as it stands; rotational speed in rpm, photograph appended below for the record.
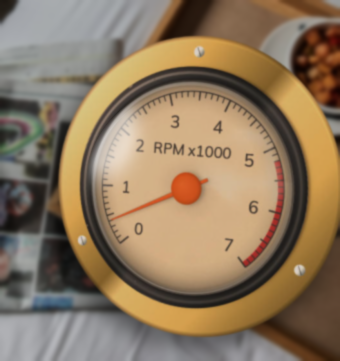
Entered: 400 rpm
